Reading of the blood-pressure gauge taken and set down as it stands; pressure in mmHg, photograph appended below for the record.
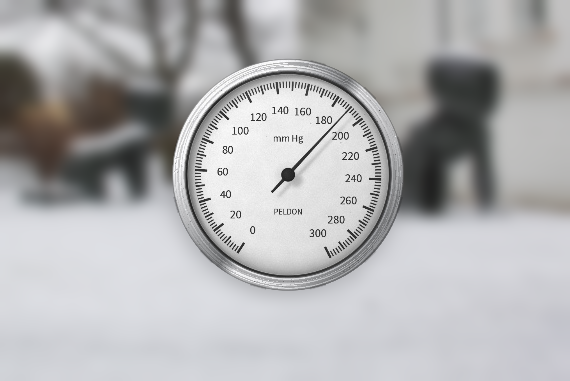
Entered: 190 mmHg
